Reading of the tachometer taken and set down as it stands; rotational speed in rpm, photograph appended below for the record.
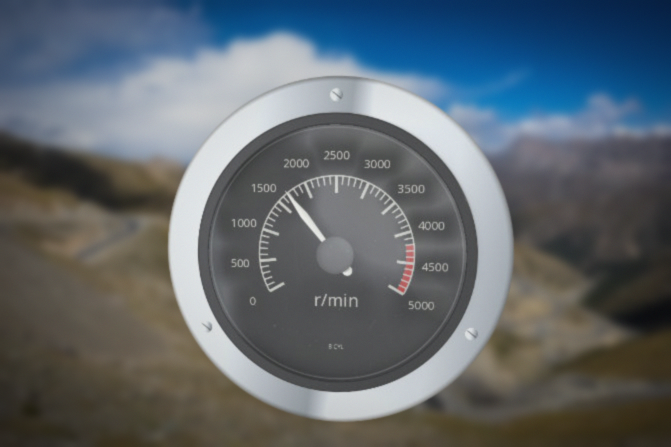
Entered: 1700 rpm
